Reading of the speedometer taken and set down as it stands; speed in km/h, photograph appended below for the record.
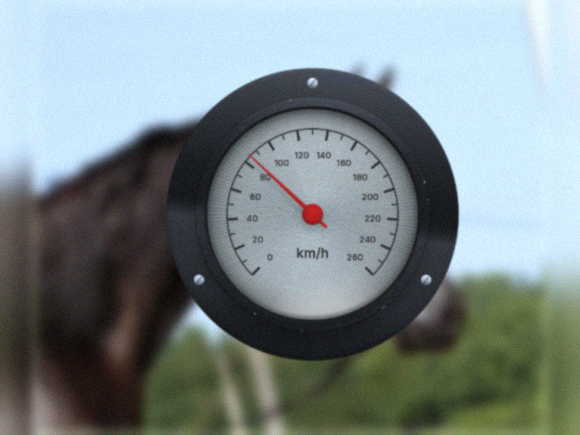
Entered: 85 km/h
